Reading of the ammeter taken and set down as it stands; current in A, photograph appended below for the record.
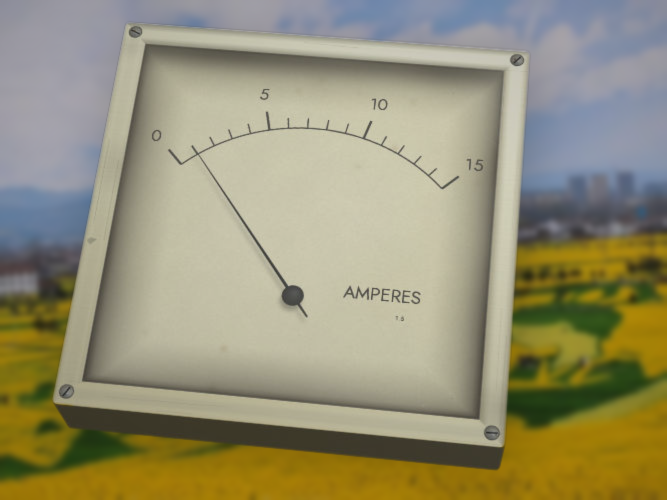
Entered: 1 A
